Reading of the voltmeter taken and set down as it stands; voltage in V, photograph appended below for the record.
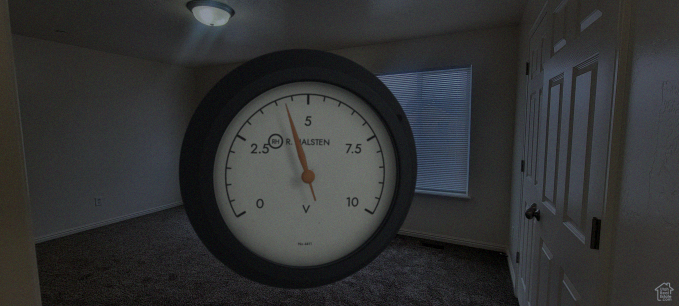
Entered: 4.25 V
